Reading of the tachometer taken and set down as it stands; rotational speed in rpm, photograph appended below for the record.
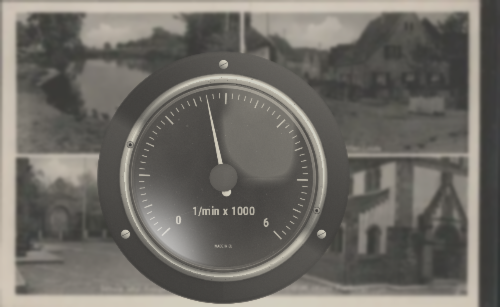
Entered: 2700 rpm
